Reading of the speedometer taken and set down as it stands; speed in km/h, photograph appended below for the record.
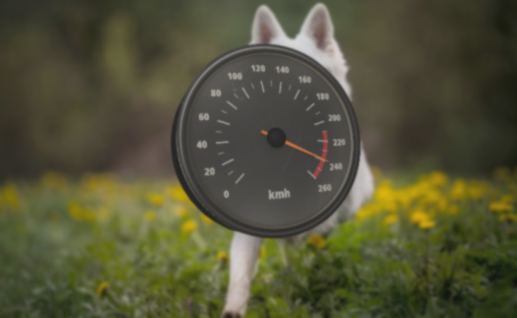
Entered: 240 km/h
